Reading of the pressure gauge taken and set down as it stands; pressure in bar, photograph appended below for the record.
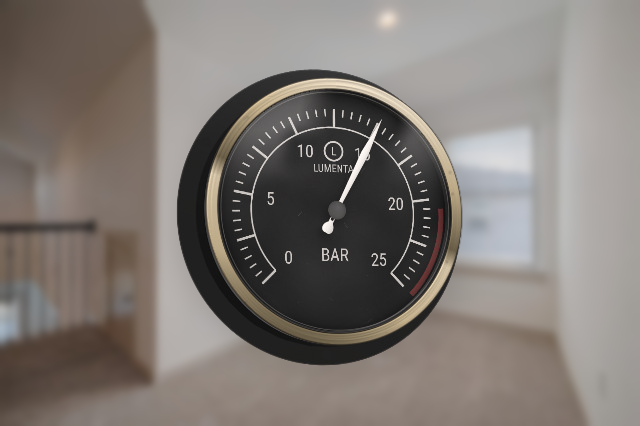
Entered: 15 bar
